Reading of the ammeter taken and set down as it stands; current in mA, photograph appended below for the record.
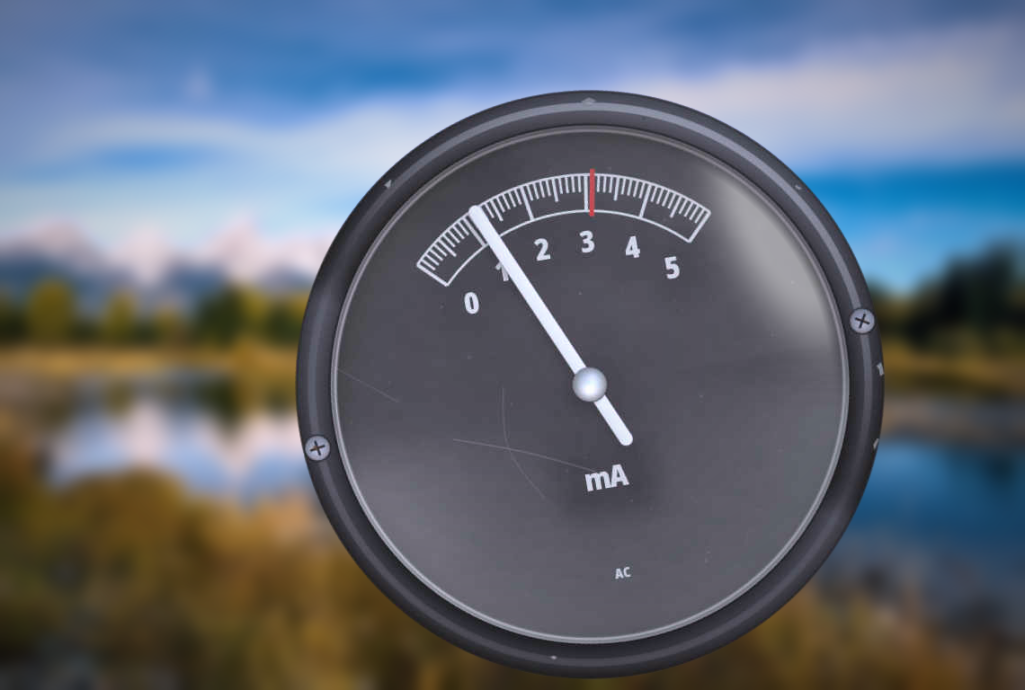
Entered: 1.2 mA
